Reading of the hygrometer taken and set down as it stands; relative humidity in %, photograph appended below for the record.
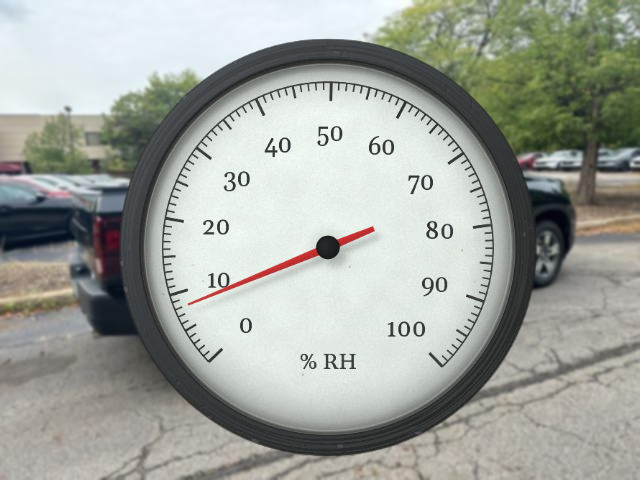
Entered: 8 %
